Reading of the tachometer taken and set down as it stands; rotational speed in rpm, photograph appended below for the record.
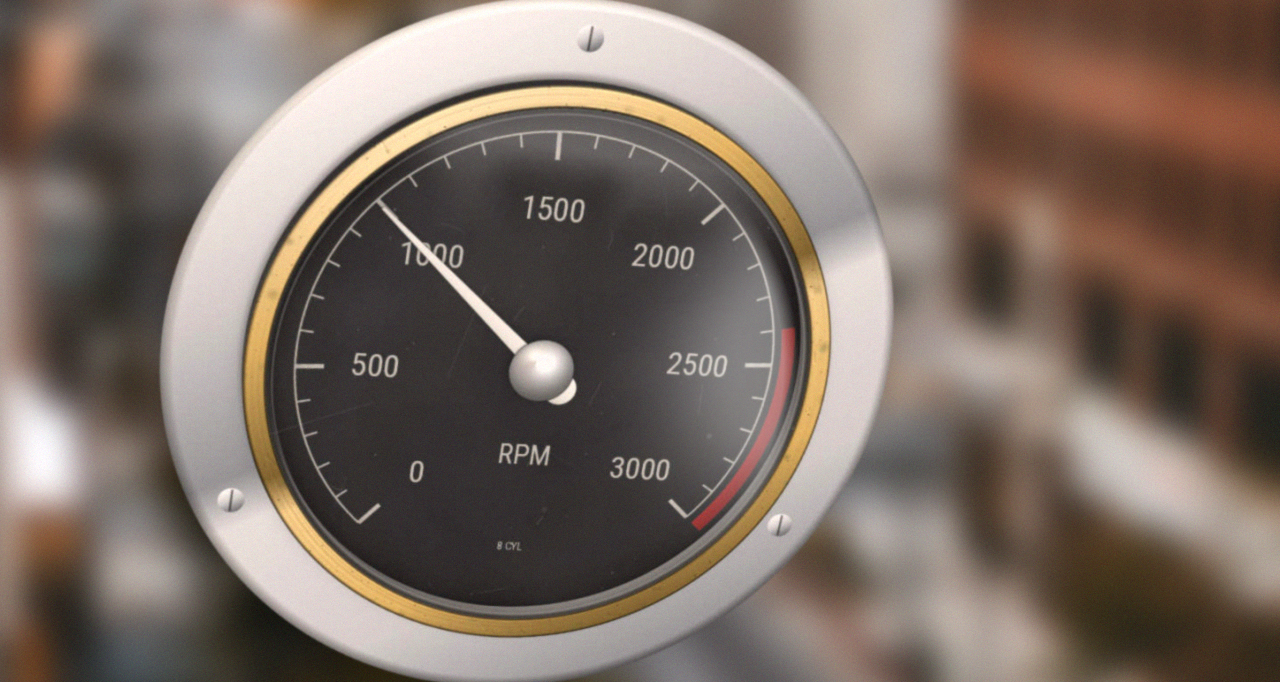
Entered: 1000 rpm
